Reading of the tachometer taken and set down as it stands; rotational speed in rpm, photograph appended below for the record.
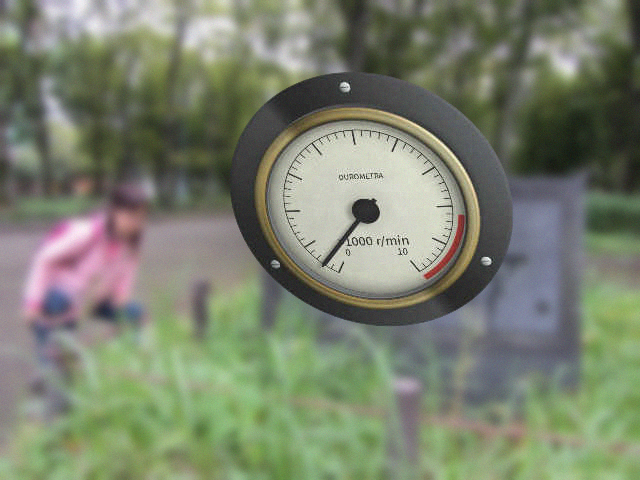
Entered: 400 rpm
